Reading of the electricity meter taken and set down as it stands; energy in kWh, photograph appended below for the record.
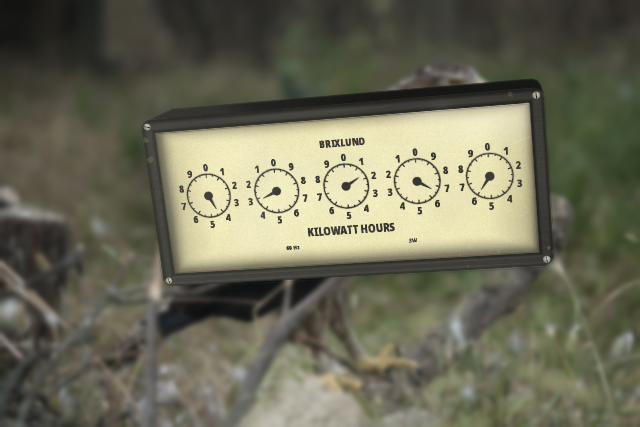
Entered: 43166 kWh
